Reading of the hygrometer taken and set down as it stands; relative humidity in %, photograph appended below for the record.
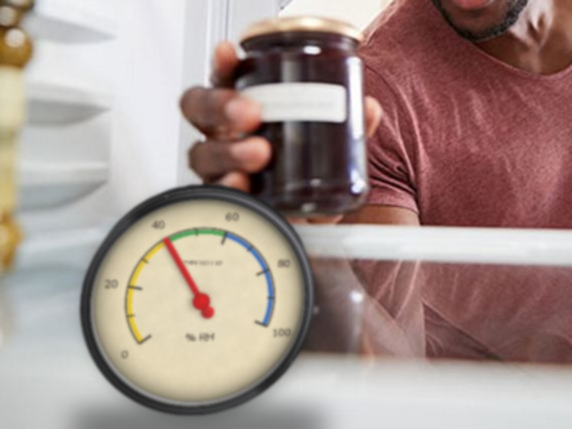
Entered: 40 %
